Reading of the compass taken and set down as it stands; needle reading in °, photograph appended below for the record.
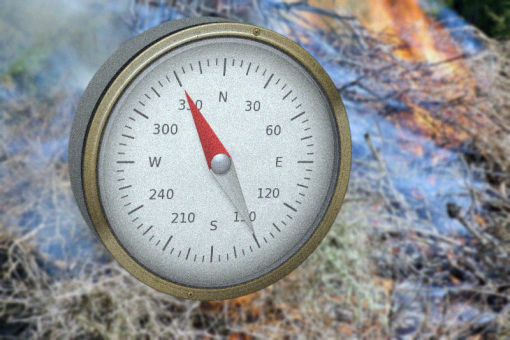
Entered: 330 °
